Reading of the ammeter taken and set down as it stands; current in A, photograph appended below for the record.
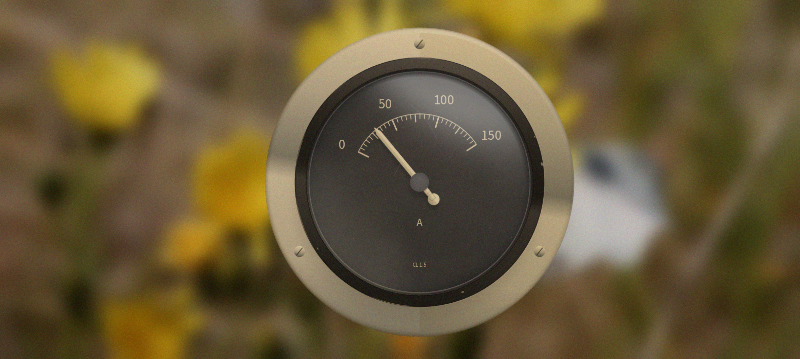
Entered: 30 A
